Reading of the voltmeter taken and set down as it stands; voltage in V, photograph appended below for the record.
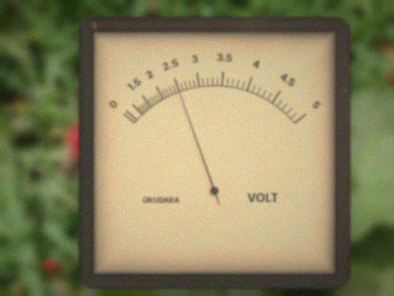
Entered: 2.5 V
